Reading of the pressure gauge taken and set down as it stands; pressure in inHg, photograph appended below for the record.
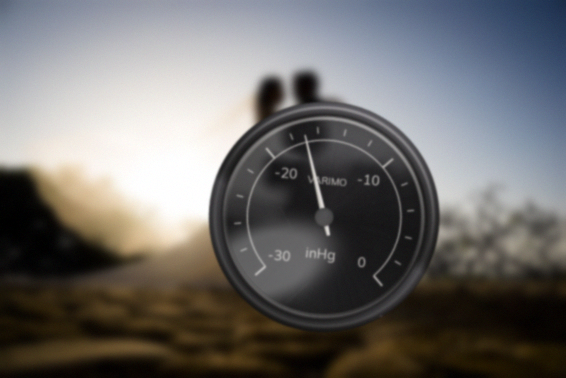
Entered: -17 inHg
